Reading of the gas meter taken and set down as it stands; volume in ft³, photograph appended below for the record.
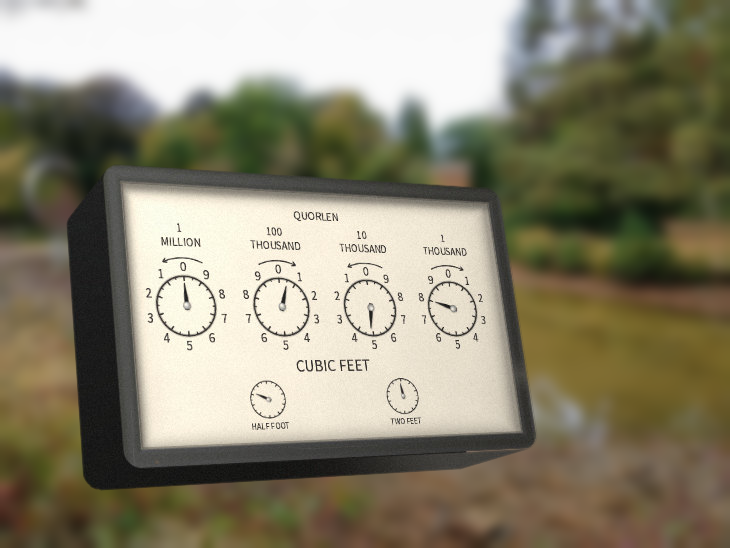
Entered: 4800 ft³
